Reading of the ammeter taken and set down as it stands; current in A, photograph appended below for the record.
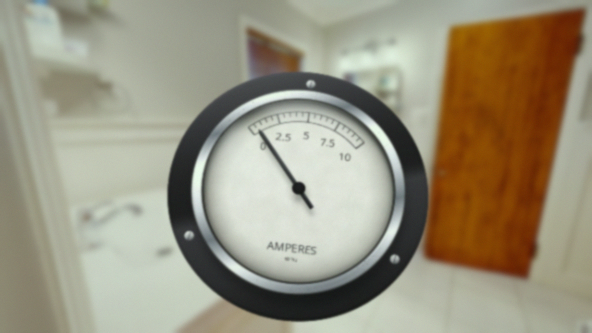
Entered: 0.5 A
